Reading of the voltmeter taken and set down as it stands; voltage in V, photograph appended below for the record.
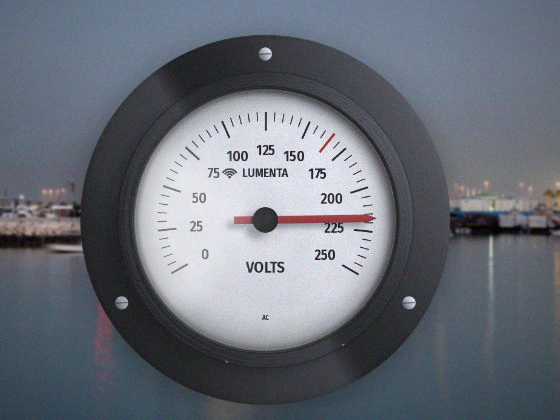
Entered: 217.5 V
